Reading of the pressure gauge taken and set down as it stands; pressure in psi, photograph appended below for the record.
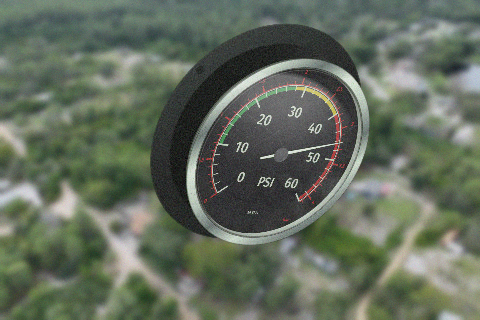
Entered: 46 psi
